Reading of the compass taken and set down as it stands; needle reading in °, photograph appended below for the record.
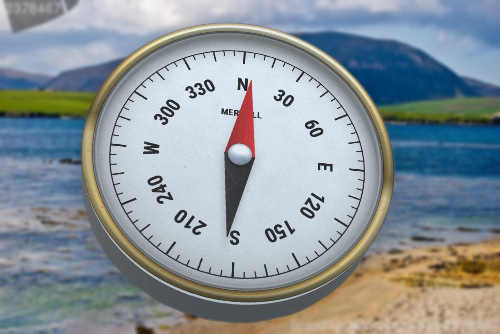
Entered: 5 °
